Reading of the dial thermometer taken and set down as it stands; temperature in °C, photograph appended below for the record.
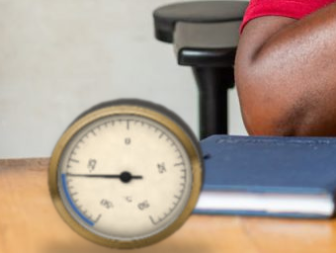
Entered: -30 °C
